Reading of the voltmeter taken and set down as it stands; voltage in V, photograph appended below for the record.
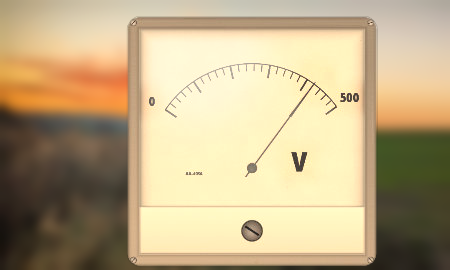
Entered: 420 V
